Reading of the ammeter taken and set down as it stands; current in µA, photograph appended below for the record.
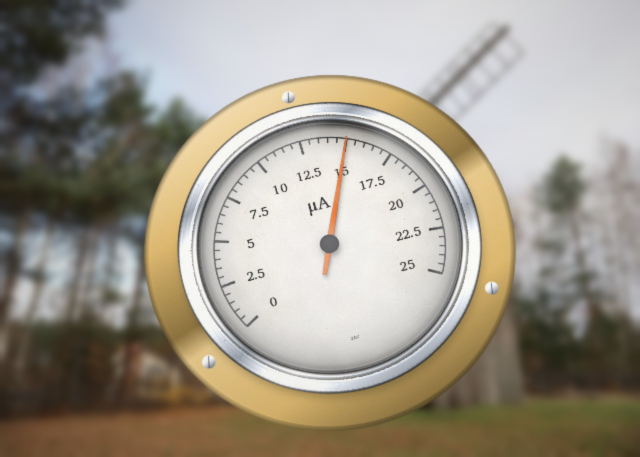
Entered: 15 µA
